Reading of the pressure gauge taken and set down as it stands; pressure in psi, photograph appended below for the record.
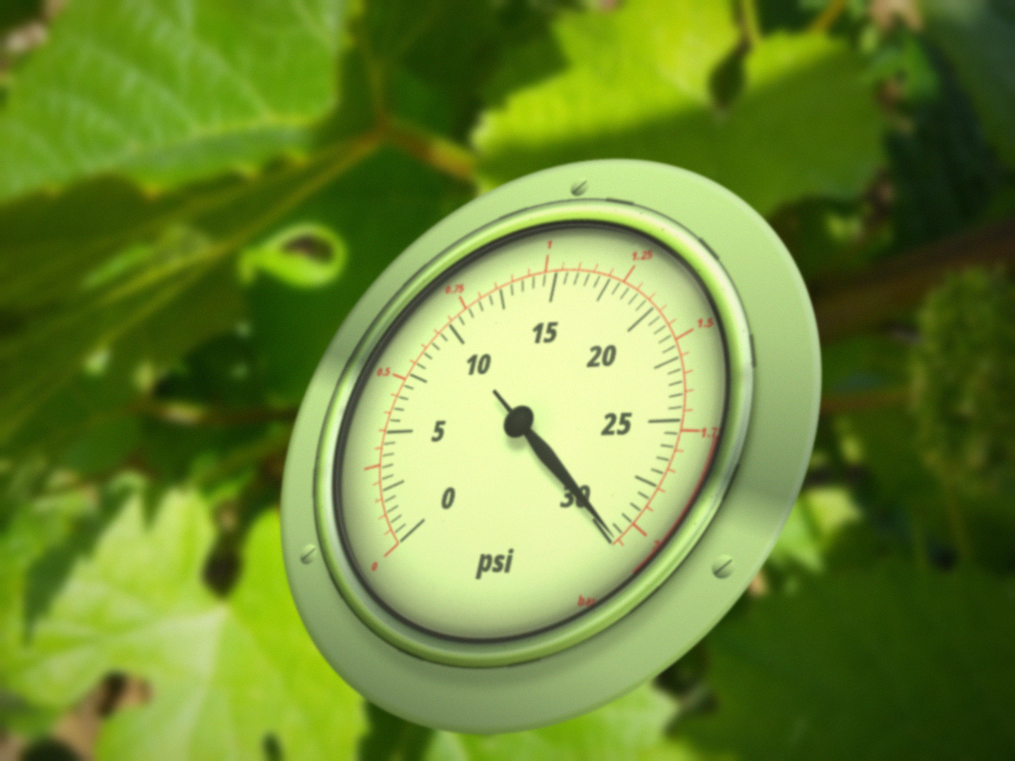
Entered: 29.75 psi
